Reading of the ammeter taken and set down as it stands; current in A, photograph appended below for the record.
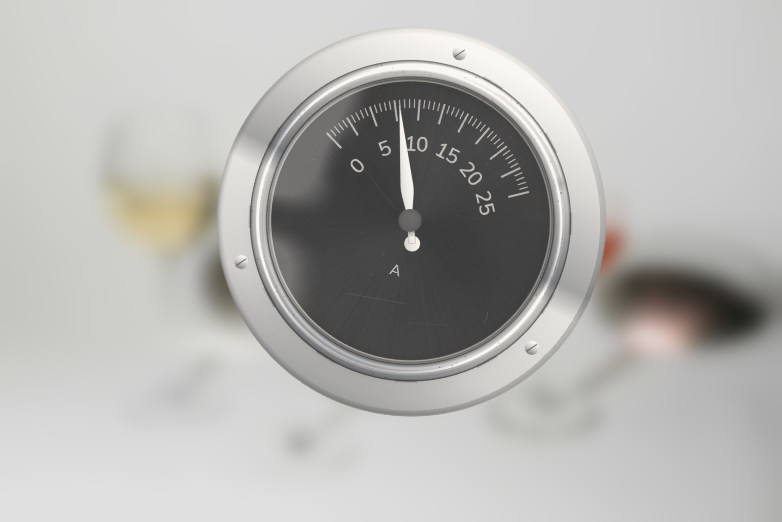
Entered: 8 A
